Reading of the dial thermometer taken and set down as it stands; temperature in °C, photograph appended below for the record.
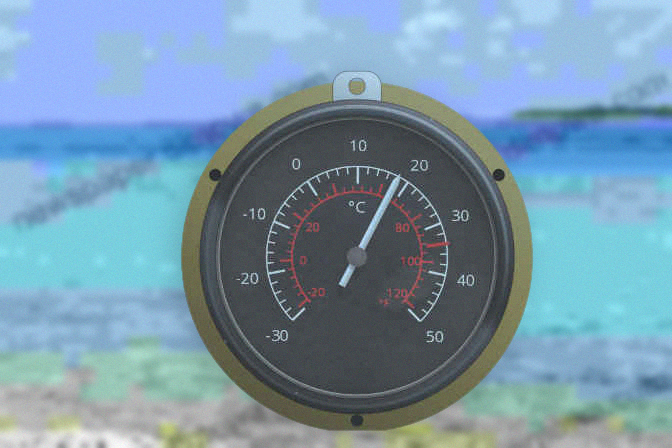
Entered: 18 °C
